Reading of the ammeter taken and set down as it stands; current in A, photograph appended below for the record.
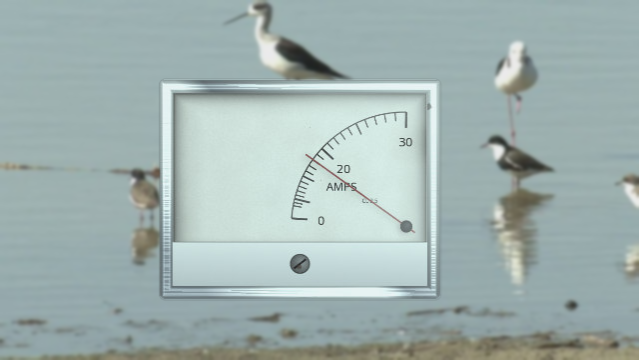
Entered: 18 A
